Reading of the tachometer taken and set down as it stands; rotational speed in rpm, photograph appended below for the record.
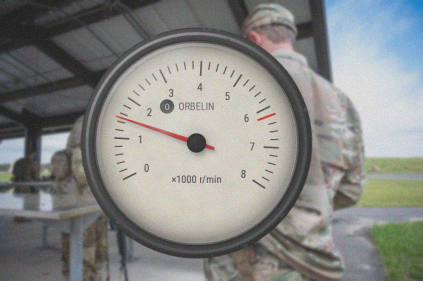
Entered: 1500 rpm
